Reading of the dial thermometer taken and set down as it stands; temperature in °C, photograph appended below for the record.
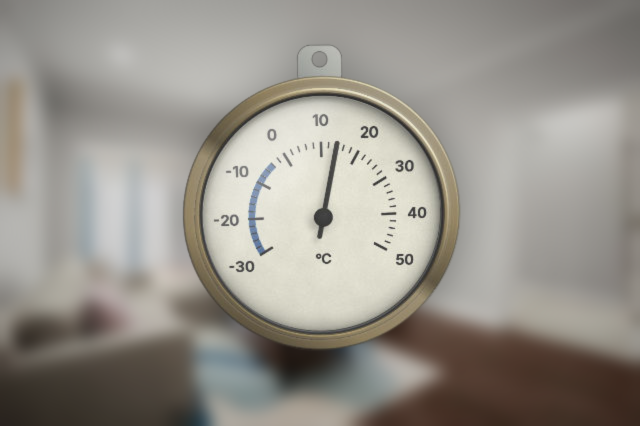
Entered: 14 °C
